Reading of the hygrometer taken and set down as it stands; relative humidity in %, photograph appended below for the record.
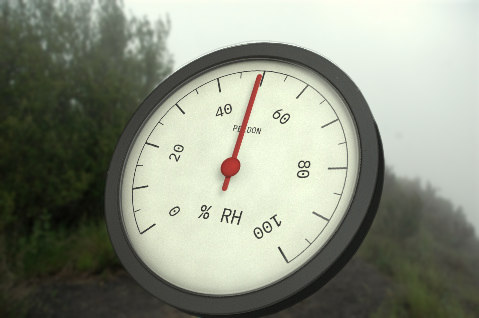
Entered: 50 %
